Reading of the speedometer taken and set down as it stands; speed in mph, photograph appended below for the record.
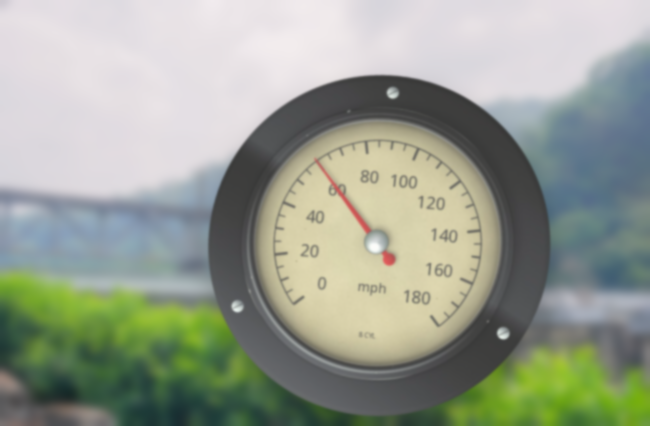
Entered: 60 mph
